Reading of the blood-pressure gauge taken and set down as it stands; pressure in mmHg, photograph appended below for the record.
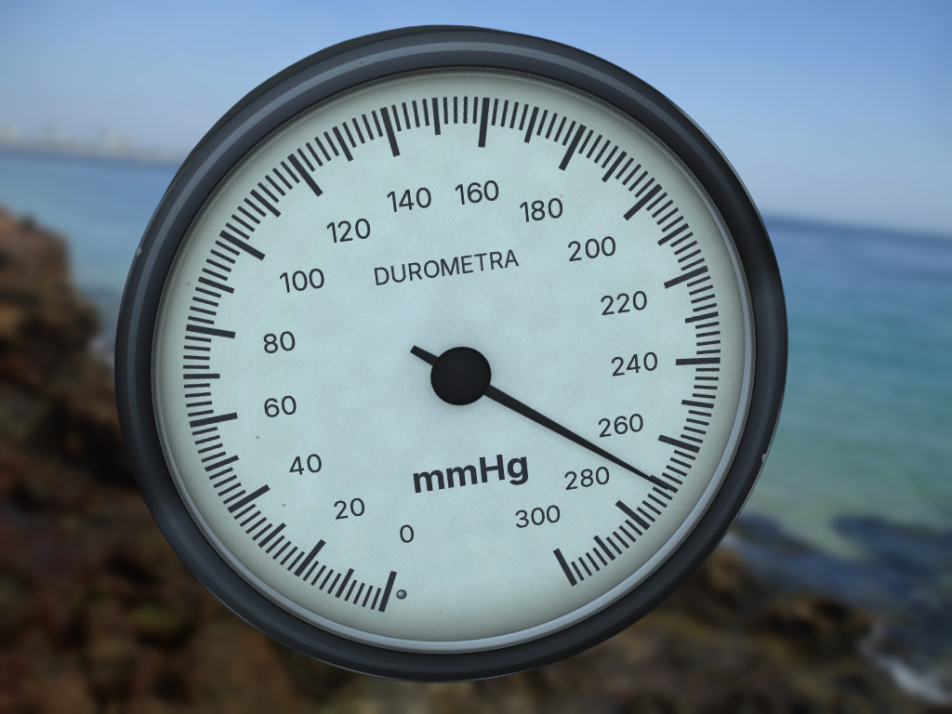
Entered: 270 mmHg
